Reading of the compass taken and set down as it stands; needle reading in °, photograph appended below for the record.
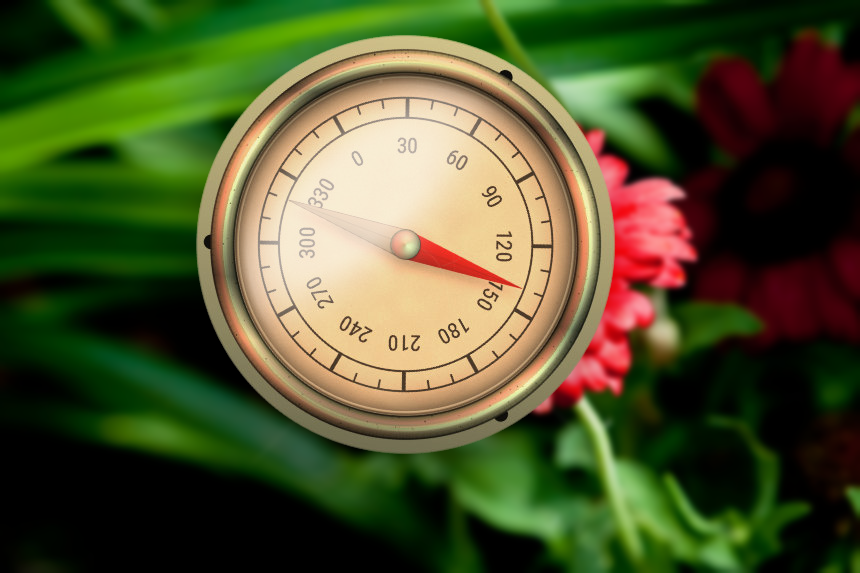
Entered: 140 °
